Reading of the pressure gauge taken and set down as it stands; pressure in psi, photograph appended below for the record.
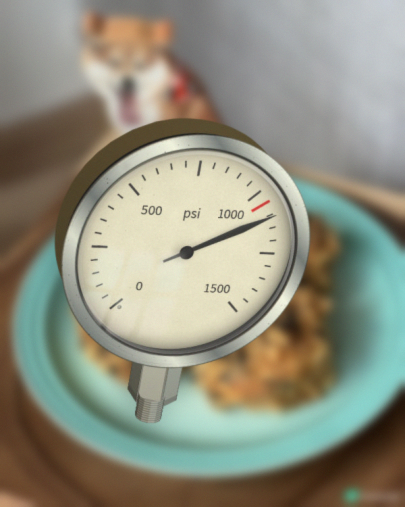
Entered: 1100 psi
